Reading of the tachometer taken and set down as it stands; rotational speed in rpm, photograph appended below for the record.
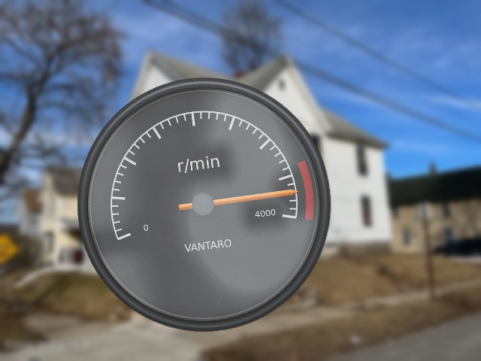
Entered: 3700 rpm
